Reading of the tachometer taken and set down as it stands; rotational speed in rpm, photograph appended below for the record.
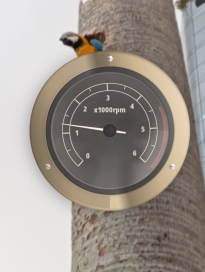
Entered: 1250 rpm
